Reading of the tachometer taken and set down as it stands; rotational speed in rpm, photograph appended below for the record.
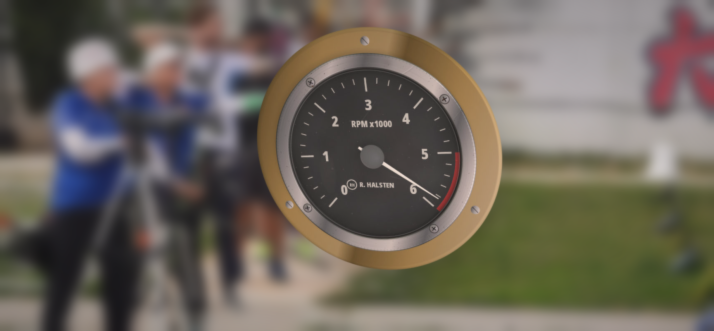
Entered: 5800 rpm
